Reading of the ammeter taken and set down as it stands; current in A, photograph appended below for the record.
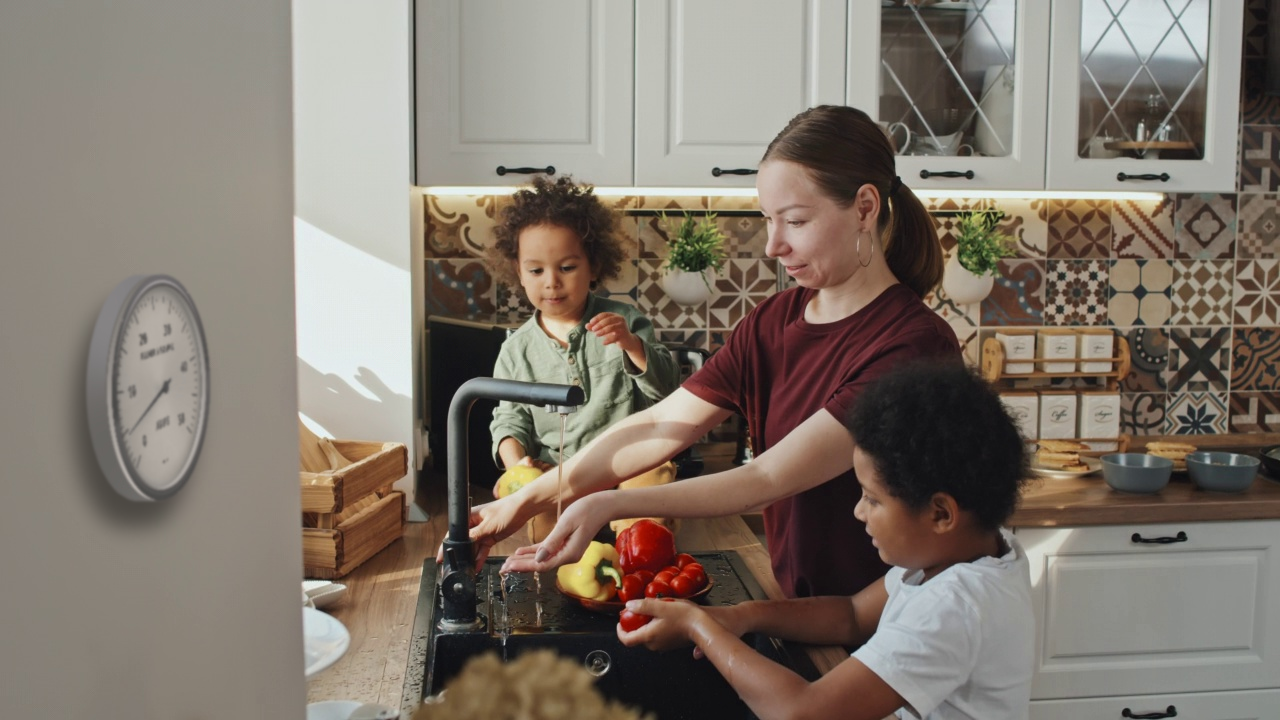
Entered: 5 A
